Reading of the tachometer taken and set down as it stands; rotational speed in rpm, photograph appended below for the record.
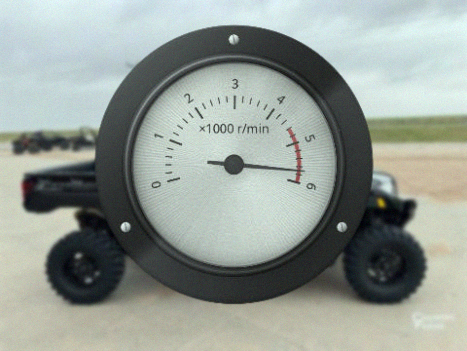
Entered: 5700 rpm
